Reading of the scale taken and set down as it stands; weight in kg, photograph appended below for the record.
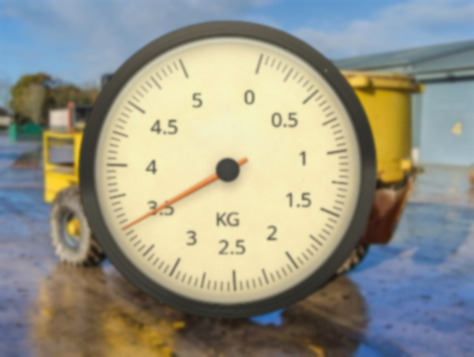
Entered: 3.5 kg
